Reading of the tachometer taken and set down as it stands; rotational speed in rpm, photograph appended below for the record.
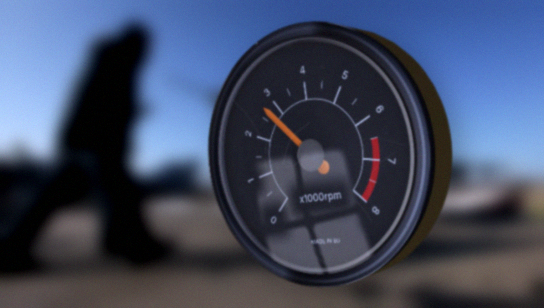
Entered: 2750 rpm
